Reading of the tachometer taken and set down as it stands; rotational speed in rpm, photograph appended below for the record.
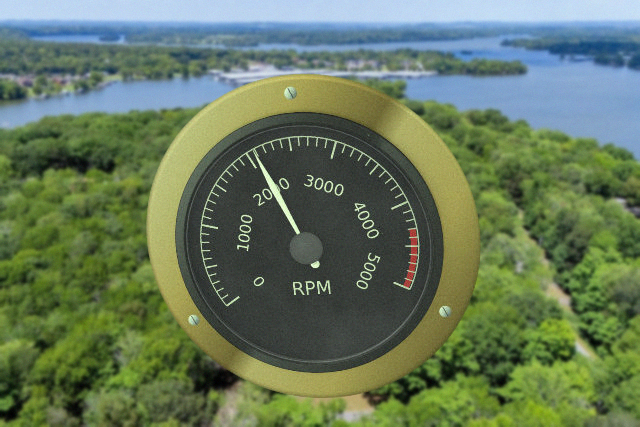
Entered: 2100 rpm
